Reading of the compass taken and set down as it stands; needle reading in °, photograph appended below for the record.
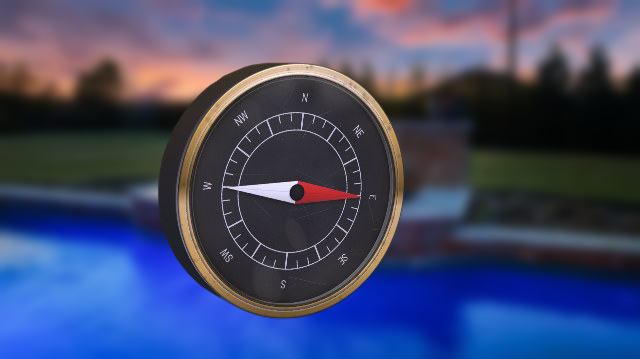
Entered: 90 °
